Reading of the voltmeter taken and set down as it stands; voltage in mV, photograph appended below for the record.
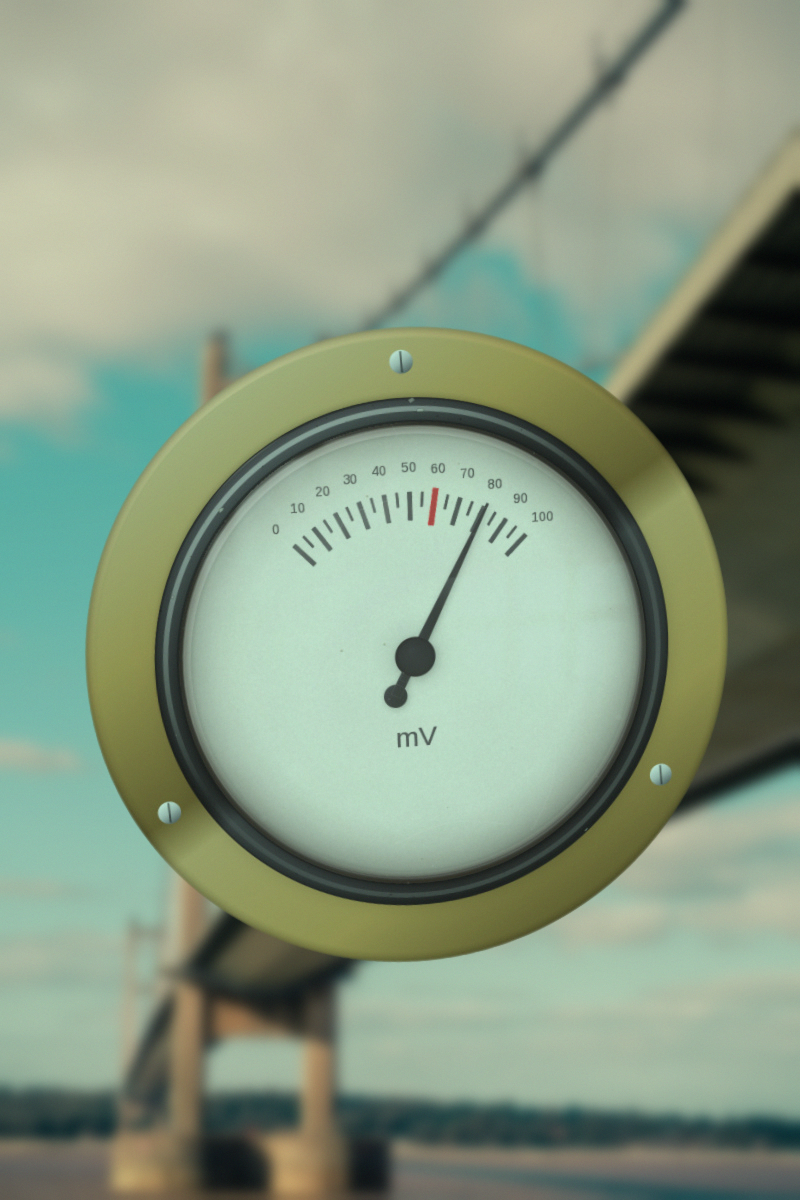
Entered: 80 mV
